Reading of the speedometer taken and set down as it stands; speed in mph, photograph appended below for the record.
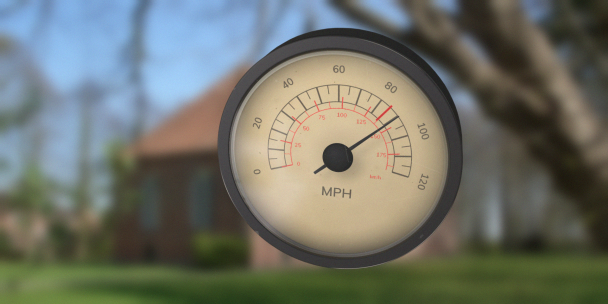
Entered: 90 mph
